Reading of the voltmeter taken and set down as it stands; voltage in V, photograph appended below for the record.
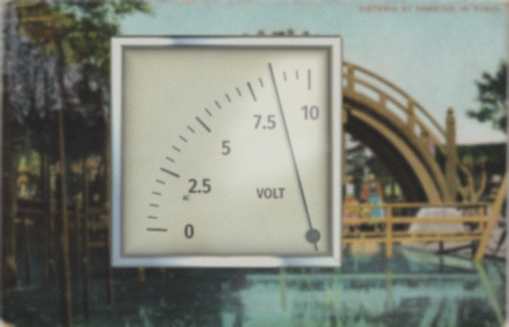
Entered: 8.5 V
